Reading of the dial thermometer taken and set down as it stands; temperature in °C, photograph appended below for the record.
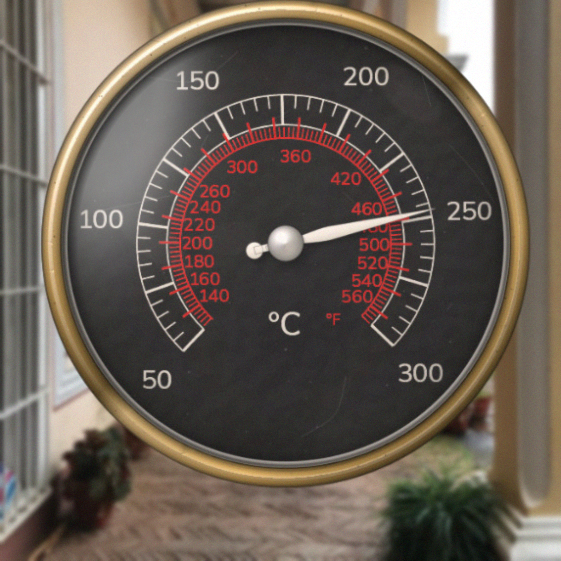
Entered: 247.5 °C
